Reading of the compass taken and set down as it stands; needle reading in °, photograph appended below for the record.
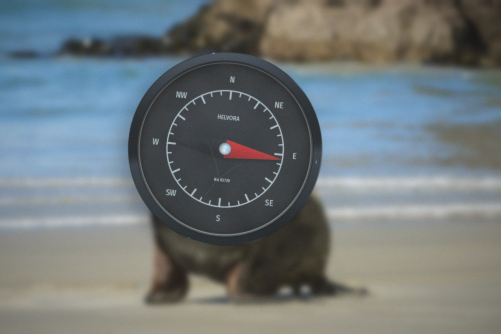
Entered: 95 °
